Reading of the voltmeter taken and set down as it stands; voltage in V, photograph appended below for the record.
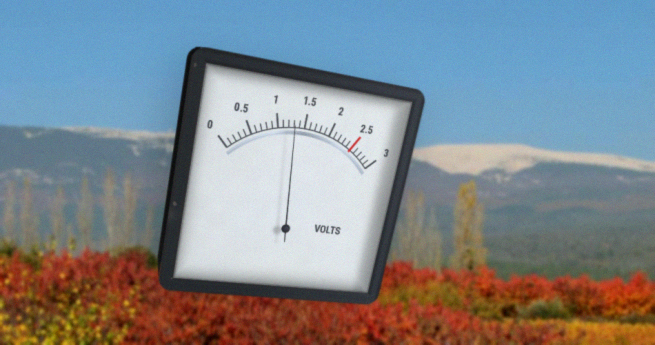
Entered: 1.3 V
